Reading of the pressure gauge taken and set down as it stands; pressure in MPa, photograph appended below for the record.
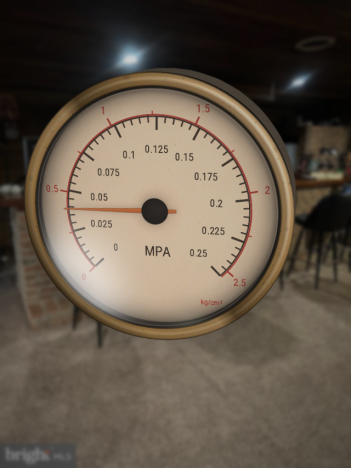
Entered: 0.04 MPa
